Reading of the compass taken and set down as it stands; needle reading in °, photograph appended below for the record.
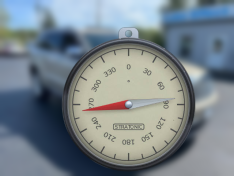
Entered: 262.5 °
